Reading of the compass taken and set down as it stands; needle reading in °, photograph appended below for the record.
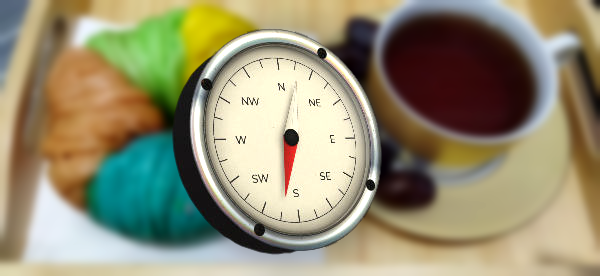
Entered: 195 °
